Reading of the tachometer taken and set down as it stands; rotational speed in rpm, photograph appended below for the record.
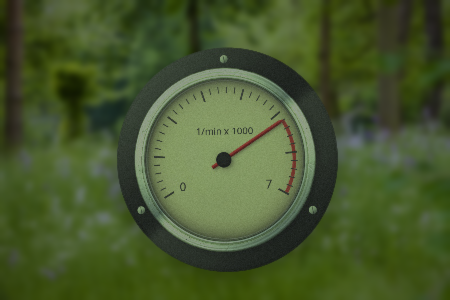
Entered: 5200 rpm
